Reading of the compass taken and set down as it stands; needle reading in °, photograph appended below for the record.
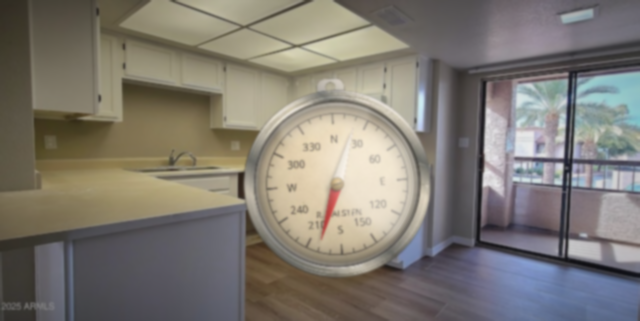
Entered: 200 °
